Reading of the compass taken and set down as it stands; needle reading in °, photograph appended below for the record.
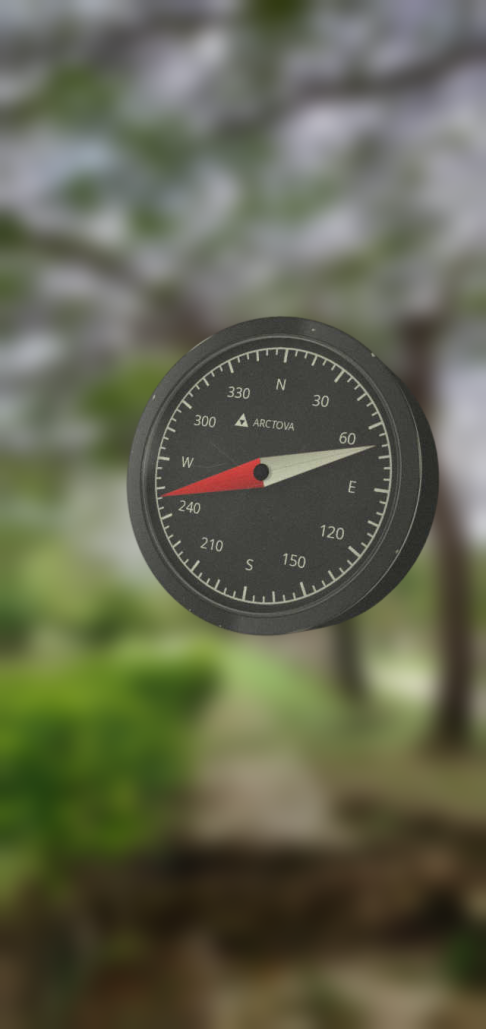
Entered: 250 °
